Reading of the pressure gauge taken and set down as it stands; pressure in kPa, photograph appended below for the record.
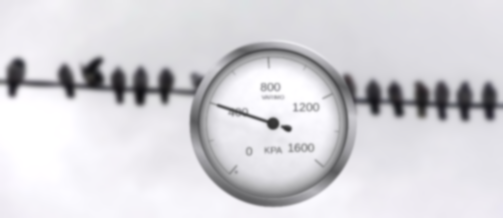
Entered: 400 kPa
